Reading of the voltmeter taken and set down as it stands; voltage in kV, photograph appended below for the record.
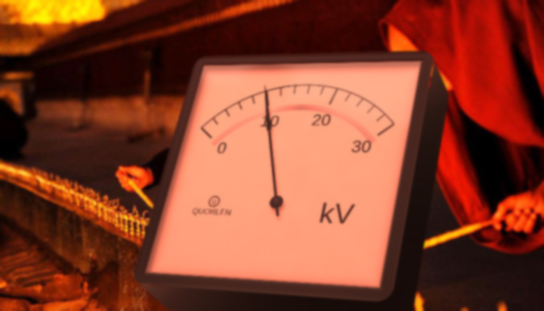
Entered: 10 kV
